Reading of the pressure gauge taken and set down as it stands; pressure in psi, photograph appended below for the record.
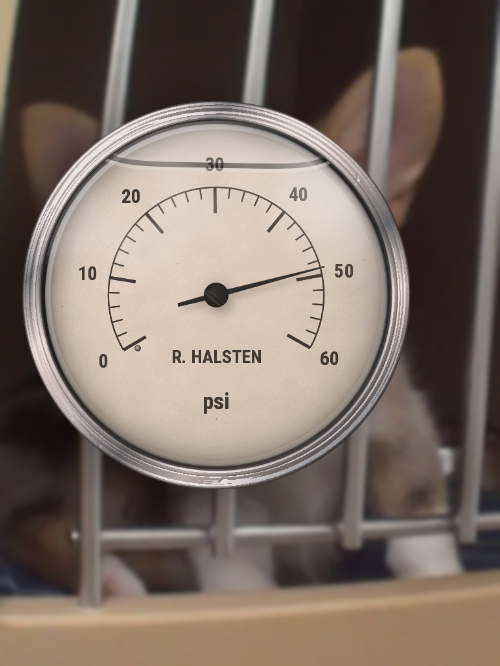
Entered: 49 psi
